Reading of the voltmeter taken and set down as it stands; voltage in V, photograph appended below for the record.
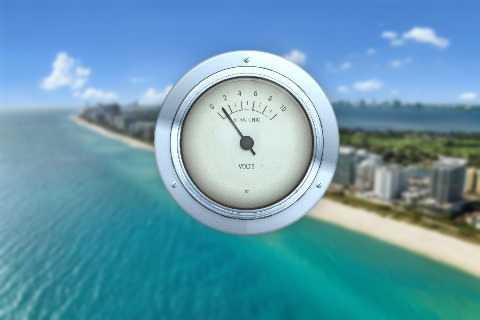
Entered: 1 V
